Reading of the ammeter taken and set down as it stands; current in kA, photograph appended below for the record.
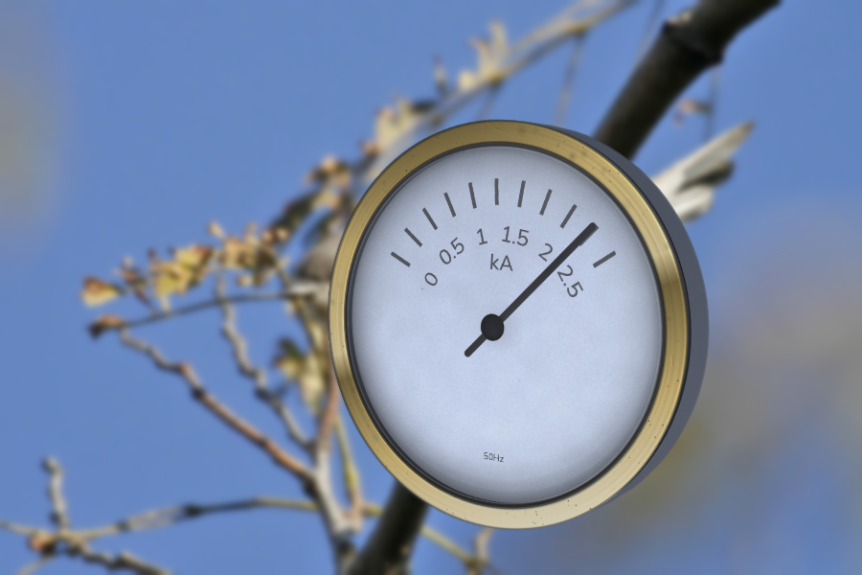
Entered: 2.25 kA
